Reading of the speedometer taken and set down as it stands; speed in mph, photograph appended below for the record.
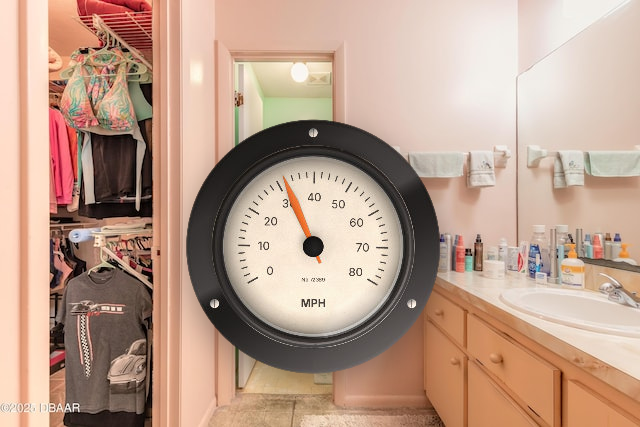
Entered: 32 mph
